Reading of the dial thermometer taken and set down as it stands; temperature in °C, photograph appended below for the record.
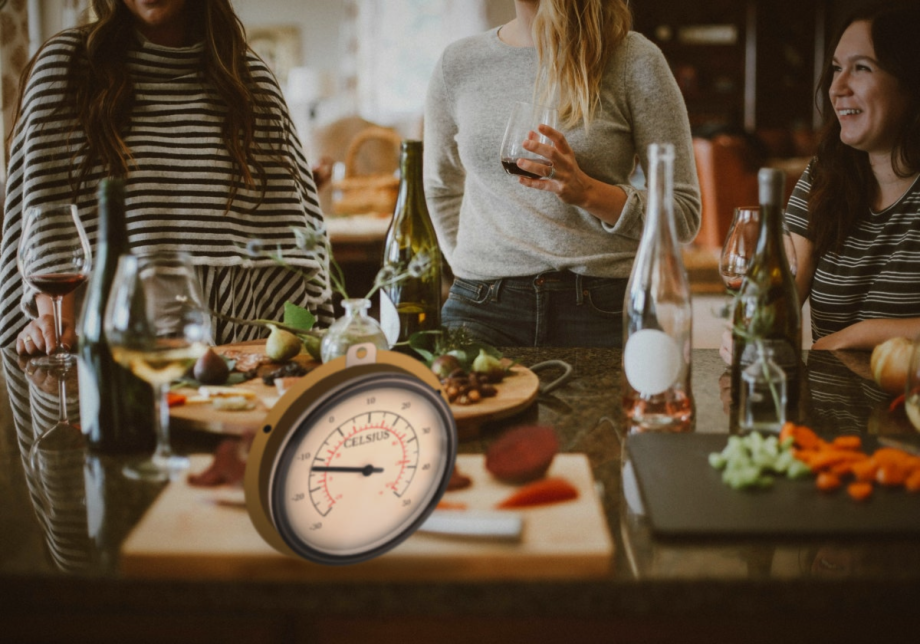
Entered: -12.5 °C
